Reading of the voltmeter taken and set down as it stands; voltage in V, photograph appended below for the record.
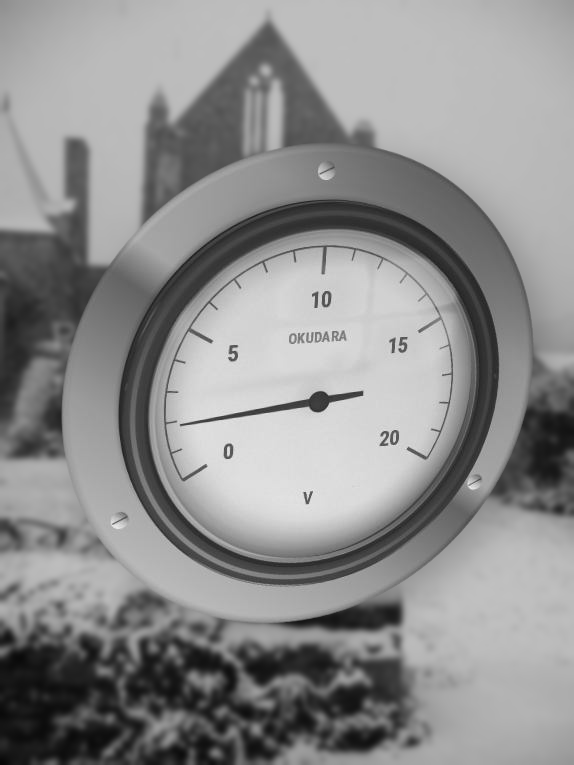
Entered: 2 V
